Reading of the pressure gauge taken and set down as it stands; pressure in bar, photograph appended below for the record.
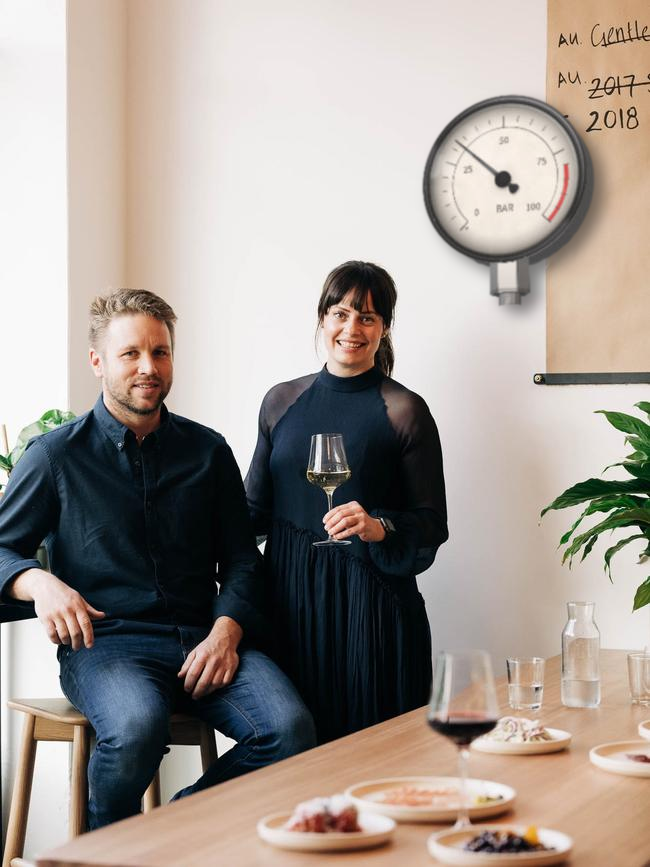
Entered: 32.5 bar
